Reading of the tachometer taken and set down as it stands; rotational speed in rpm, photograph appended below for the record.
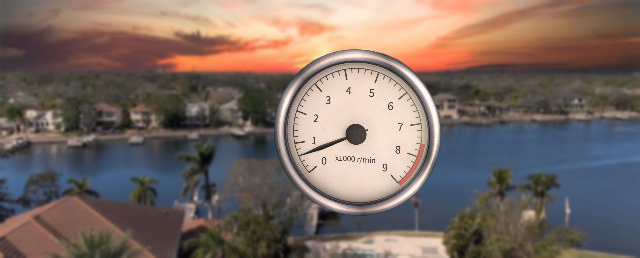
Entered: 600 rpm
